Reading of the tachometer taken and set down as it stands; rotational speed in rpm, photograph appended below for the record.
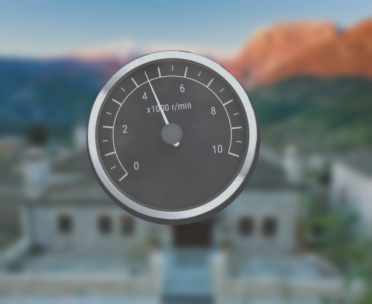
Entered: 4500 rpm
